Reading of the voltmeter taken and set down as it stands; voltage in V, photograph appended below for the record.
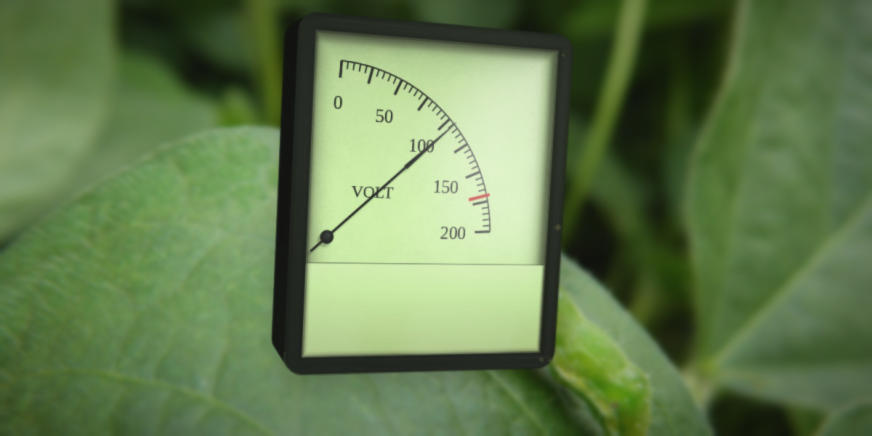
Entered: 105 V
